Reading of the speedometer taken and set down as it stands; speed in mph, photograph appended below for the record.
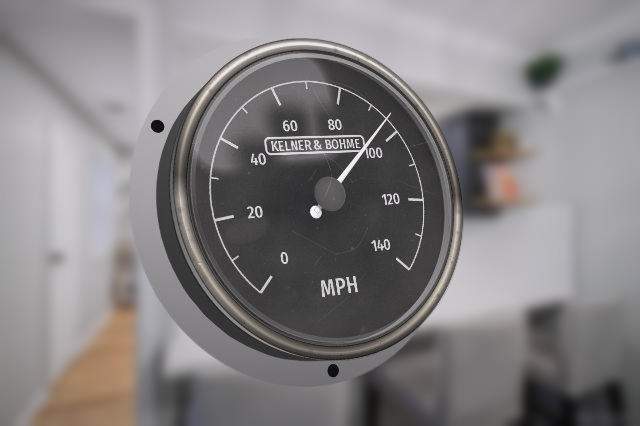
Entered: 95 mph
